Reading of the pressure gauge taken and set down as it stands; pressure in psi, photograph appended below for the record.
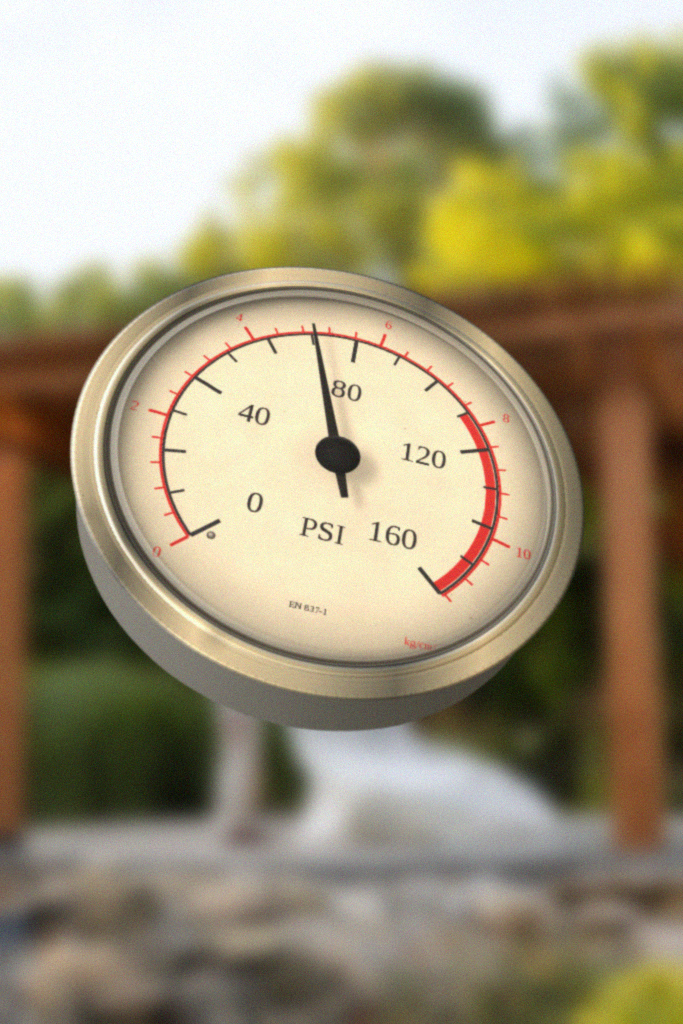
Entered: 70 psi
